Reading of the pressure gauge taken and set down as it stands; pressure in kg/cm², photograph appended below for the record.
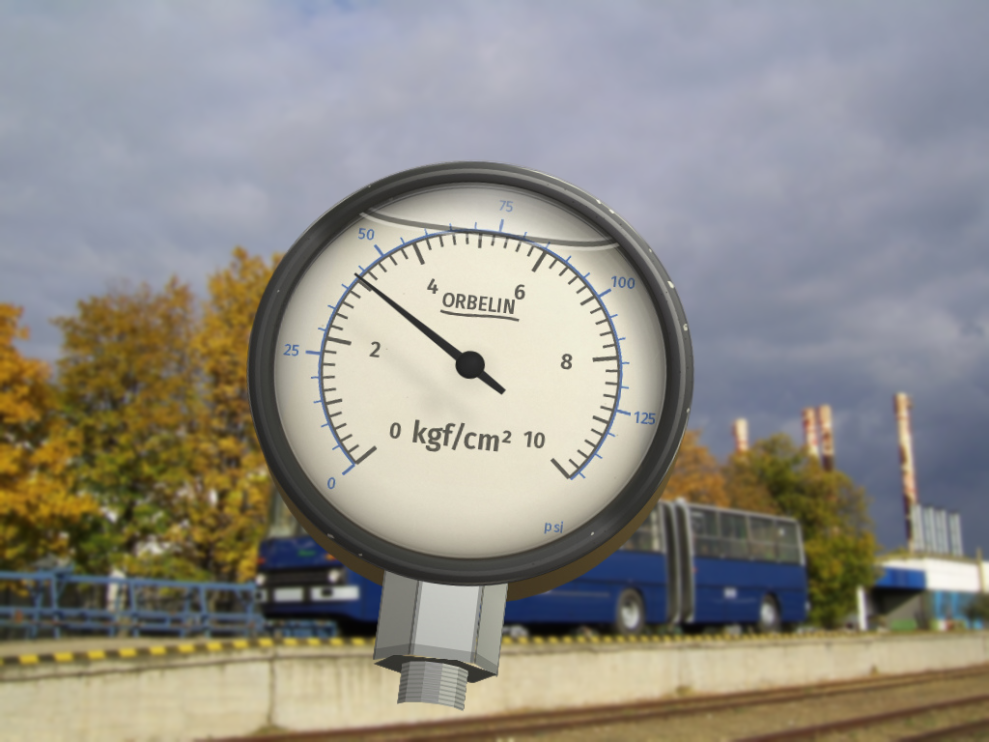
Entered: 3 kg/cm²
